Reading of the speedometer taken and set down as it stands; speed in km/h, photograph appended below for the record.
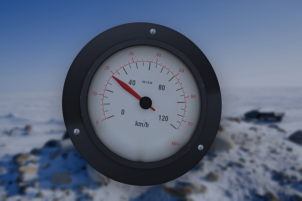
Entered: 30 km/h
